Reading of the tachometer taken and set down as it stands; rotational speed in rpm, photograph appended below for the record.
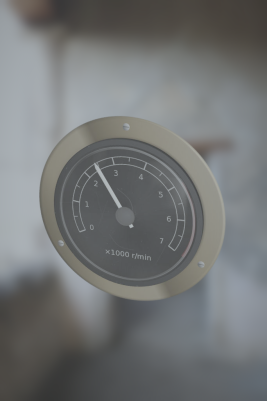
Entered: 2500 rpm
